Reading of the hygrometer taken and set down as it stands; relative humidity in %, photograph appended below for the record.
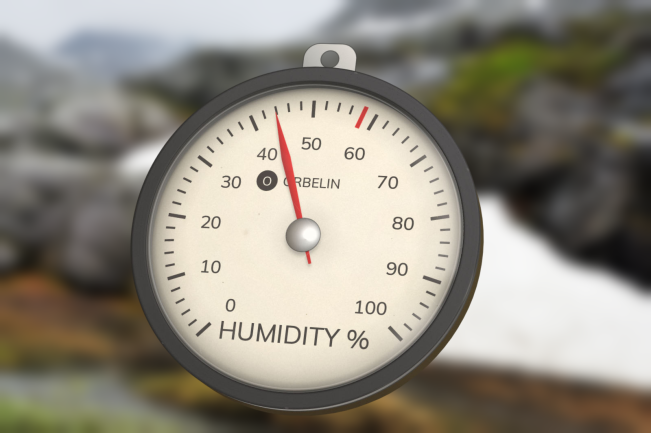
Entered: 44 %
